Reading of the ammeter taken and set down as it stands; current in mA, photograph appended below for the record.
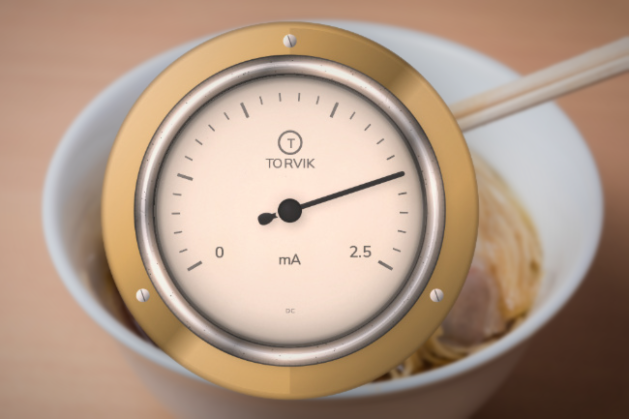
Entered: 2 mA
